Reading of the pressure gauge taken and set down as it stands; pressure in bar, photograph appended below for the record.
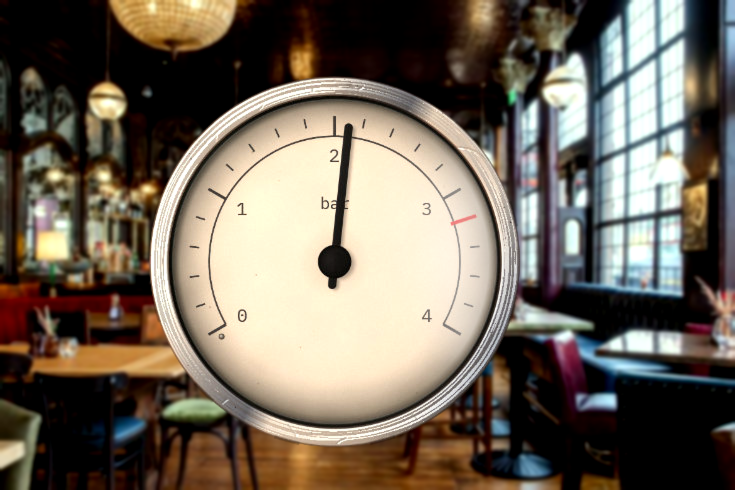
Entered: 2.1 bar
